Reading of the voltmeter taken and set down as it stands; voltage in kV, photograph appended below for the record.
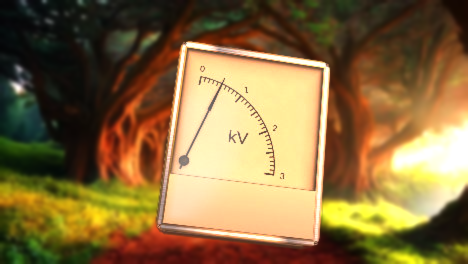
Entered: 0.5 kV
